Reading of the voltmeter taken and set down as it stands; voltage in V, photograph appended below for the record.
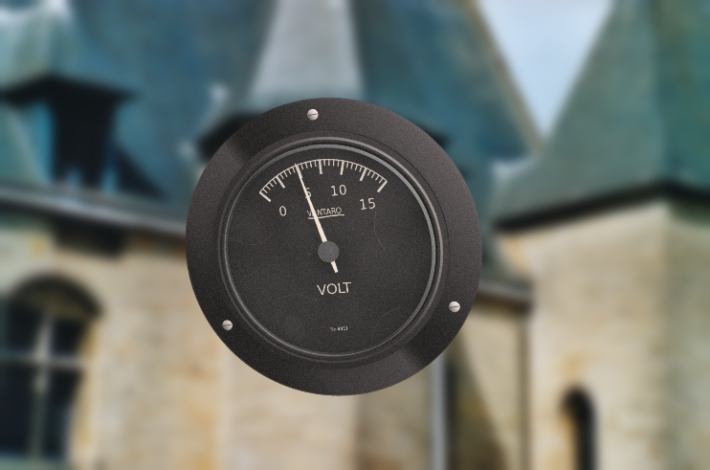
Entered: 5 V
